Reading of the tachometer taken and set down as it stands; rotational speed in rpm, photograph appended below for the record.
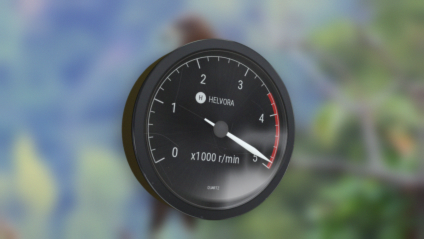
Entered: 4900 rpm
